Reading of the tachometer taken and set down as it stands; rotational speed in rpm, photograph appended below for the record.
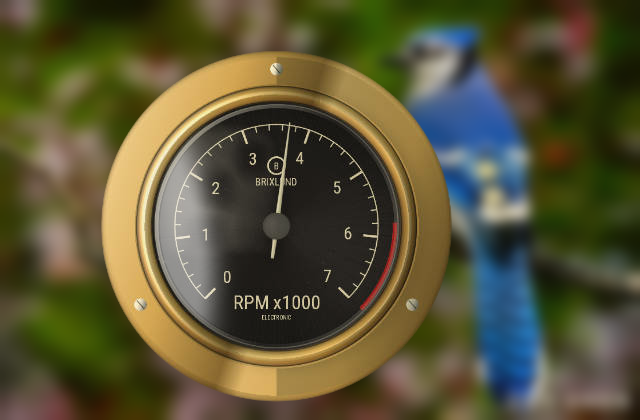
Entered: 3700 rpm
